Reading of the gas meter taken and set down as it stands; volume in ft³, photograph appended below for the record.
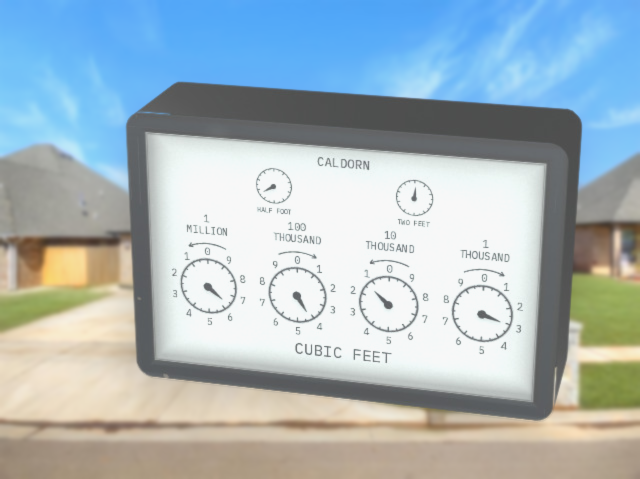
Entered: 641300 ft³
